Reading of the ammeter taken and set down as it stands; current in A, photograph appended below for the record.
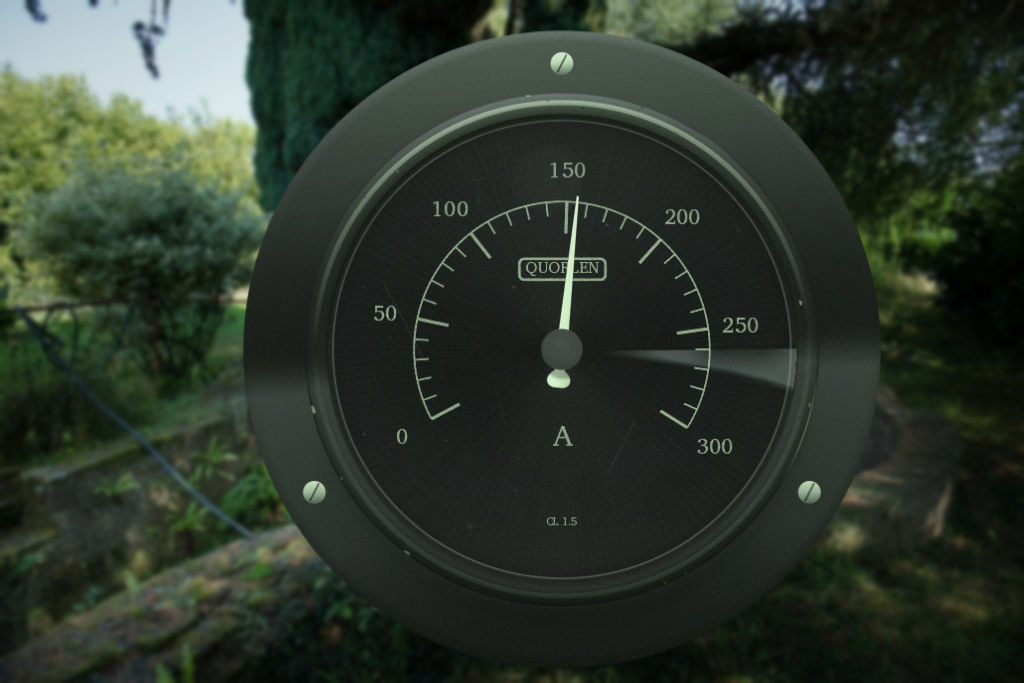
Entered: 155 A
